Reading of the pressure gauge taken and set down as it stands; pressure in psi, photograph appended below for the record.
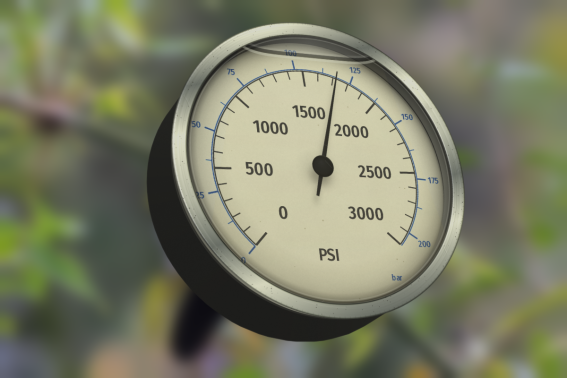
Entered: 1700 psi
